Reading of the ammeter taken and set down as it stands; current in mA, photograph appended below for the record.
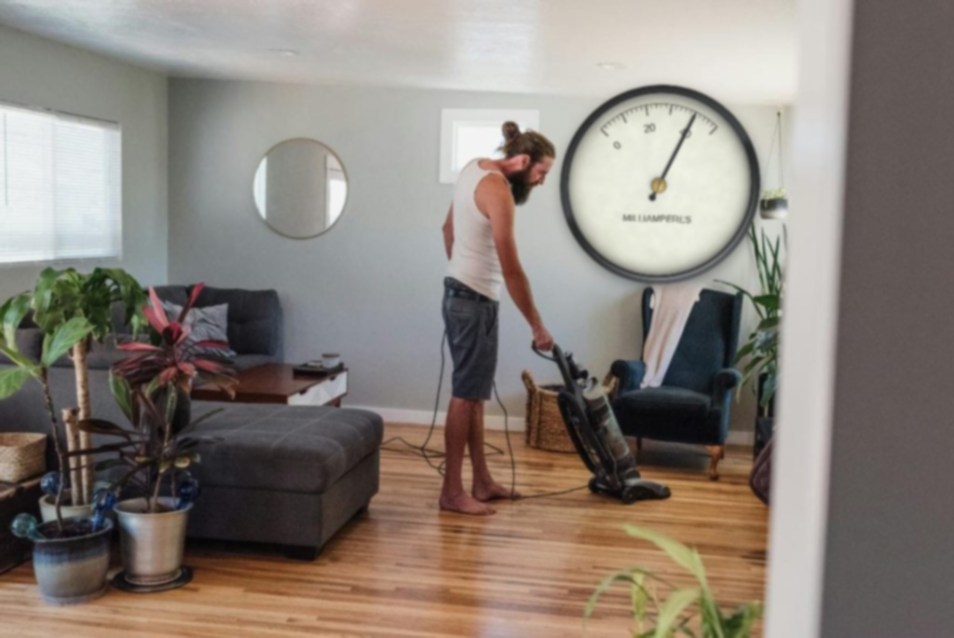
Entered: 40 mA
